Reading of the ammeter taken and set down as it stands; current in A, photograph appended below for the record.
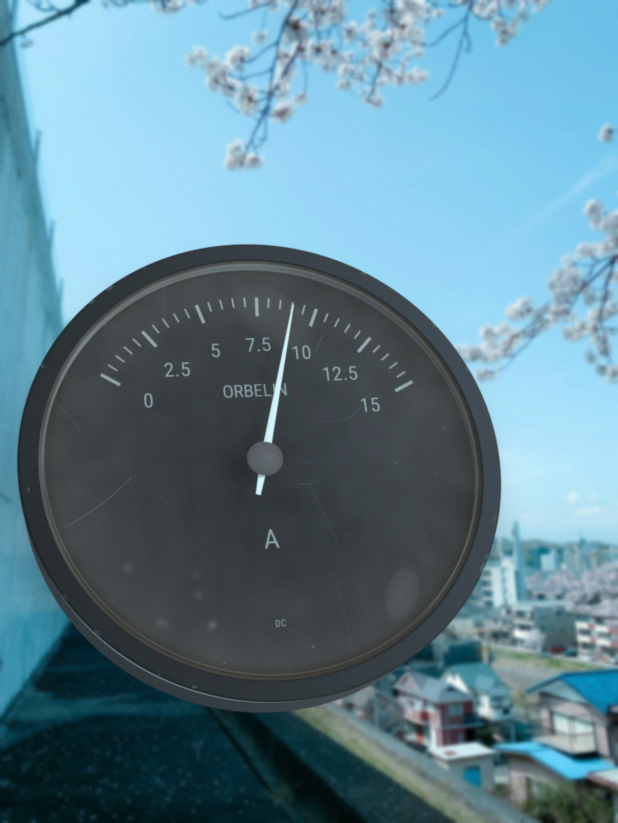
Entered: 9 A
